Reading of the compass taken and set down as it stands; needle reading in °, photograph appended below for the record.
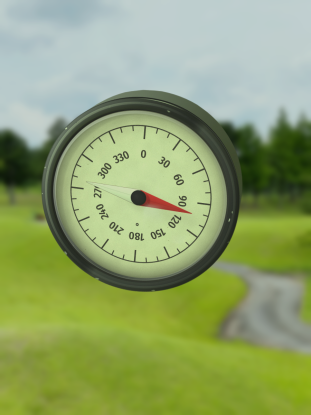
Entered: 100 °
